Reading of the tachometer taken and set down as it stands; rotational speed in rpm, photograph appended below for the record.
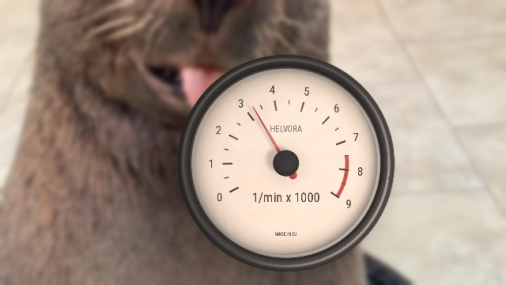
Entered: 3250 rpm
